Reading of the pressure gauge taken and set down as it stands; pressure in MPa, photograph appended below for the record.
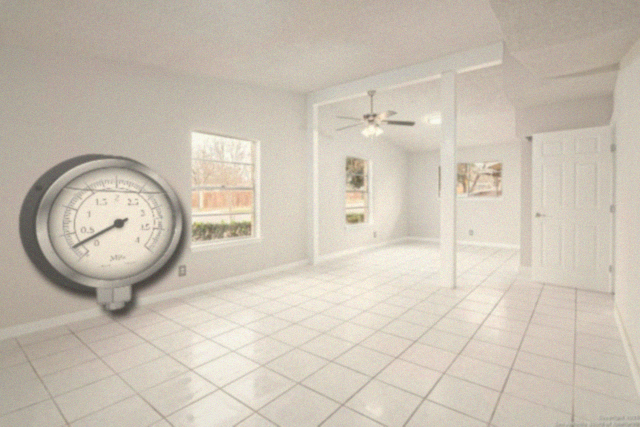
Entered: 0.25 MPa
